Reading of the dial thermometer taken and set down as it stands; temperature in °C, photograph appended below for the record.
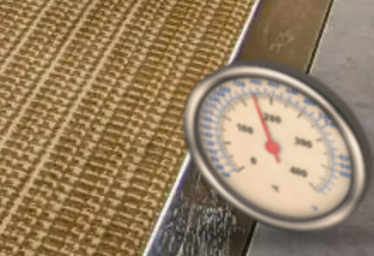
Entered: 175 °C
